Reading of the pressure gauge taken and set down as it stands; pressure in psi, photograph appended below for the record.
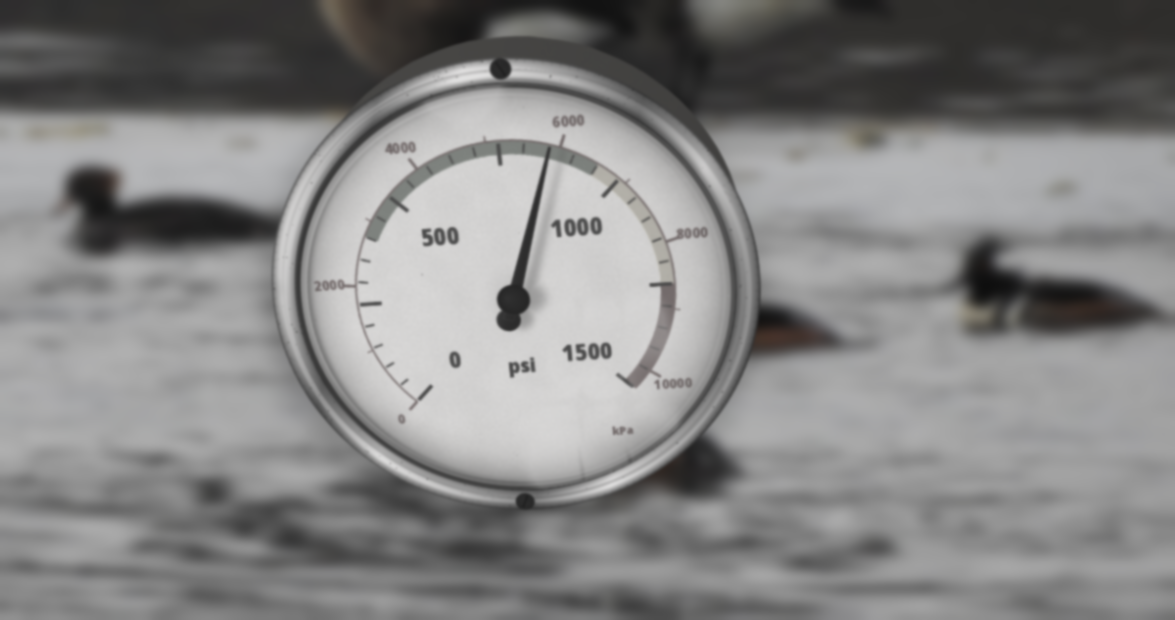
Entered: 850 psi
